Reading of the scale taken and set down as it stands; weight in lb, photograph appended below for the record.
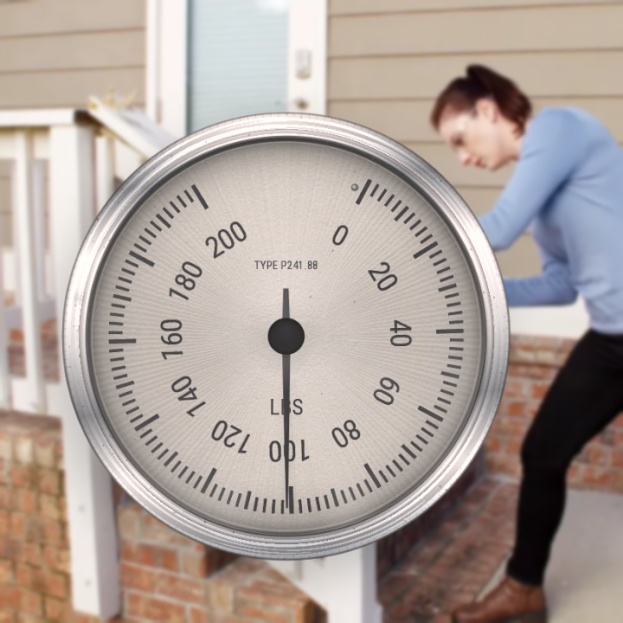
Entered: 101 lb
